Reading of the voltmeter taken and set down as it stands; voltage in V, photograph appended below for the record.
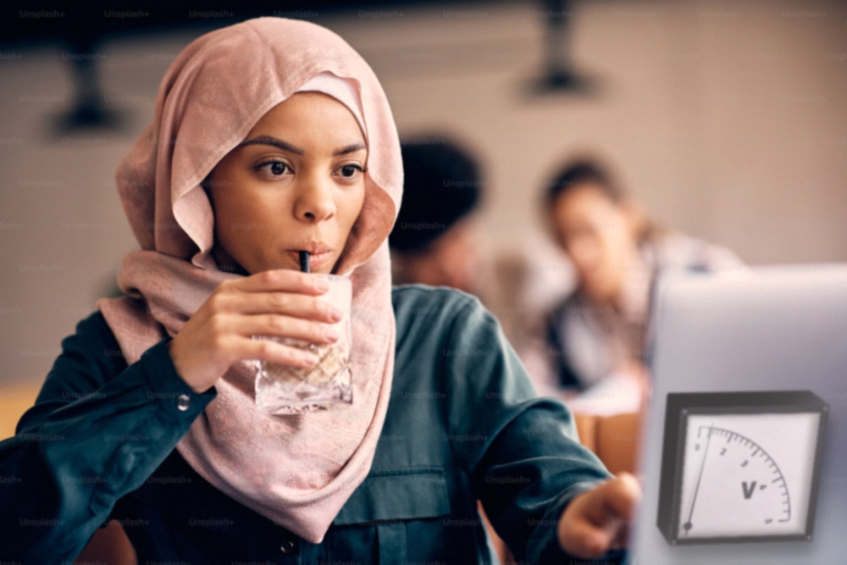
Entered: 1 V
